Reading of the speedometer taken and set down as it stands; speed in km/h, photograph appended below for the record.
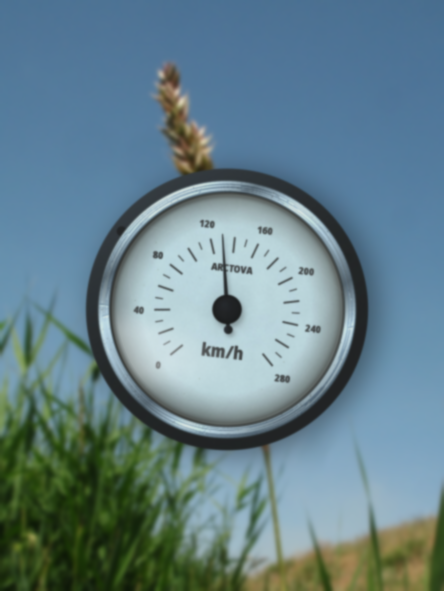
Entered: 130 km/h
